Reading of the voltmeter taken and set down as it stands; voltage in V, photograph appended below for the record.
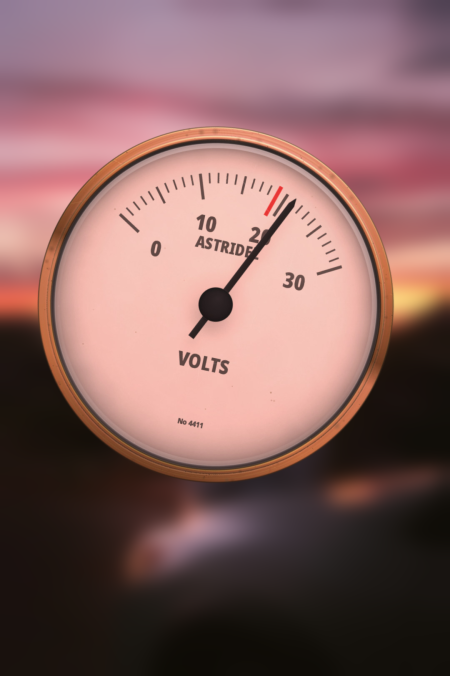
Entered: 21 V
